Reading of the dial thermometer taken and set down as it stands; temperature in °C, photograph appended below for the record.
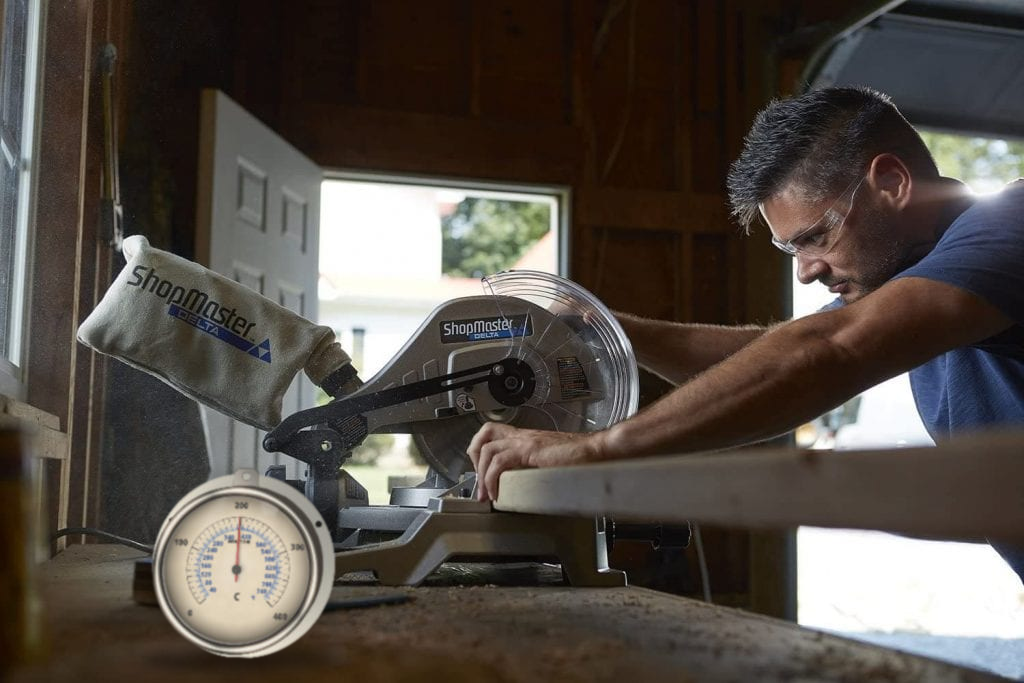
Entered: 200 °C
